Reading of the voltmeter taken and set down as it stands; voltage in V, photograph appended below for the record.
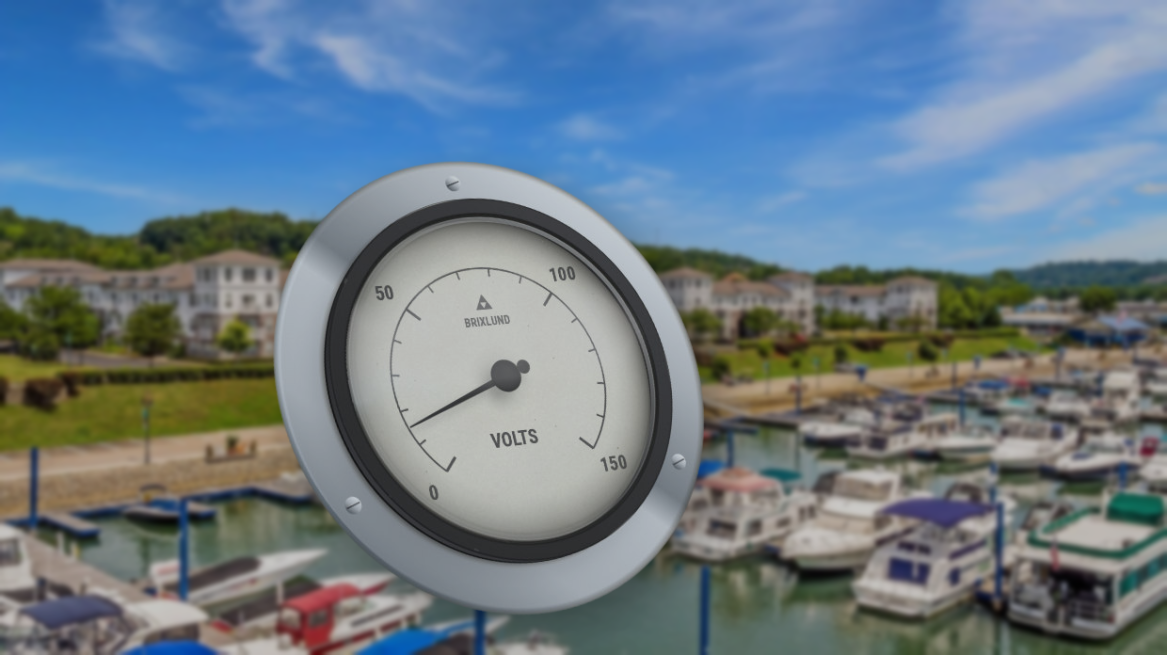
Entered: 15 V
